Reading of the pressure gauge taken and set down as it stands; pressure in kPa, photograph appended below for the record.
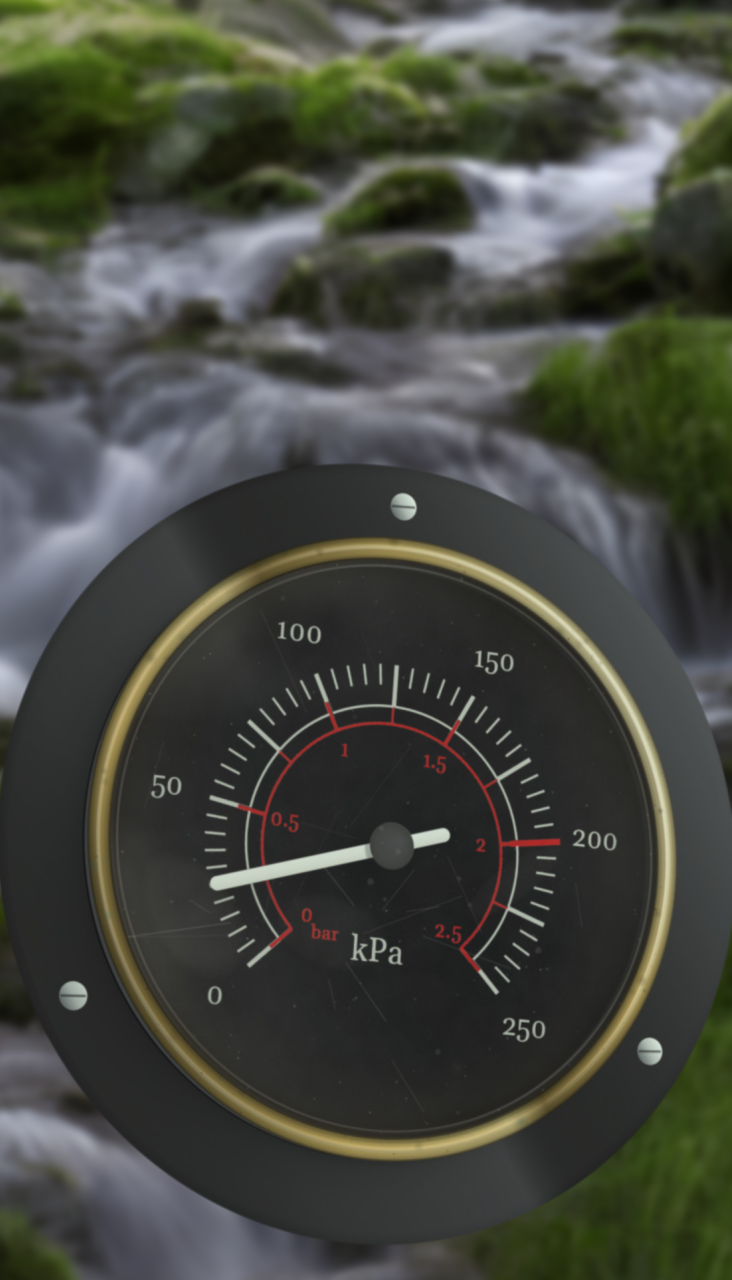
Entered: 25 kPa
